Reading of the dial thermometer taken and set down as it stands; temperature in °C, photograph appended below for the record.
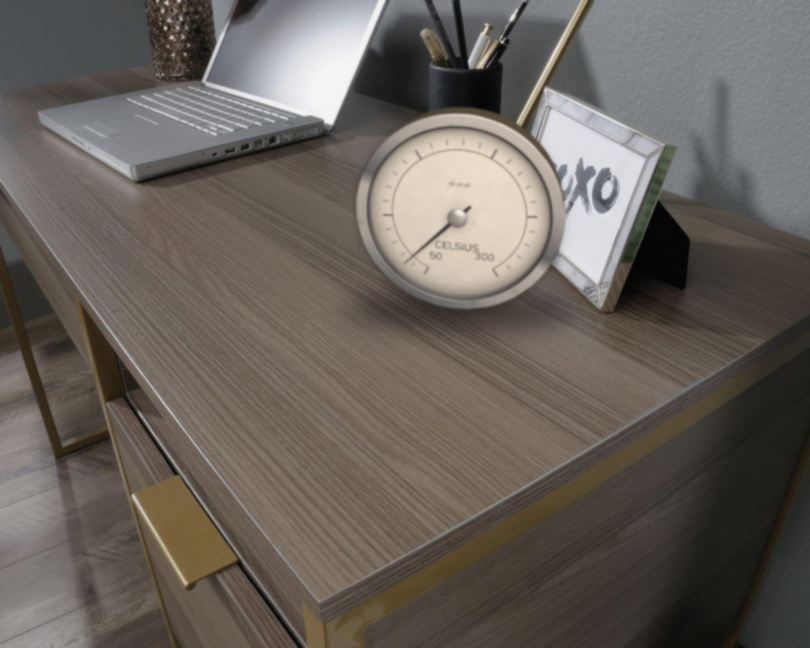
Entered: 65 °C
